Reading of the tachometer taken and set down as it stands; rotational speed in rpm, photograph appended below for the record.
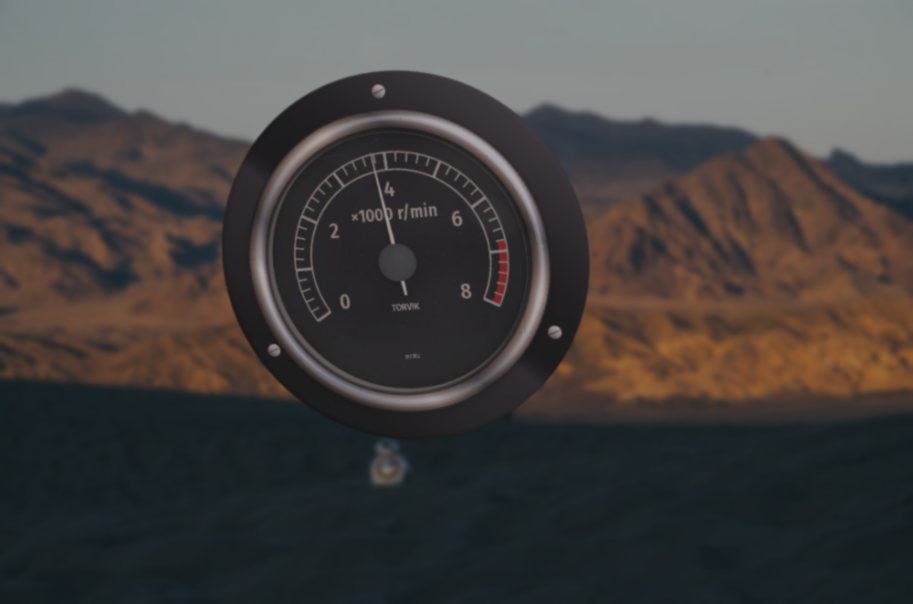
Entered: 3800 rpm
